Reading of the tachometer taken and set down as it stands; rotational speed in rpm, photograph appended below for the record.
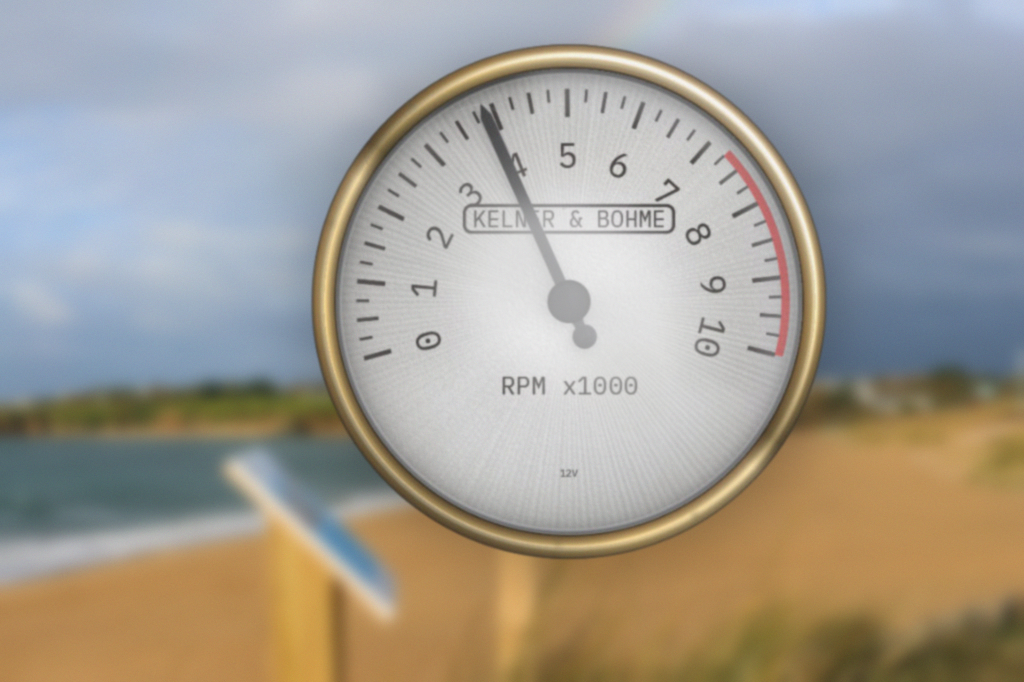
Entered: 3875 rpm
